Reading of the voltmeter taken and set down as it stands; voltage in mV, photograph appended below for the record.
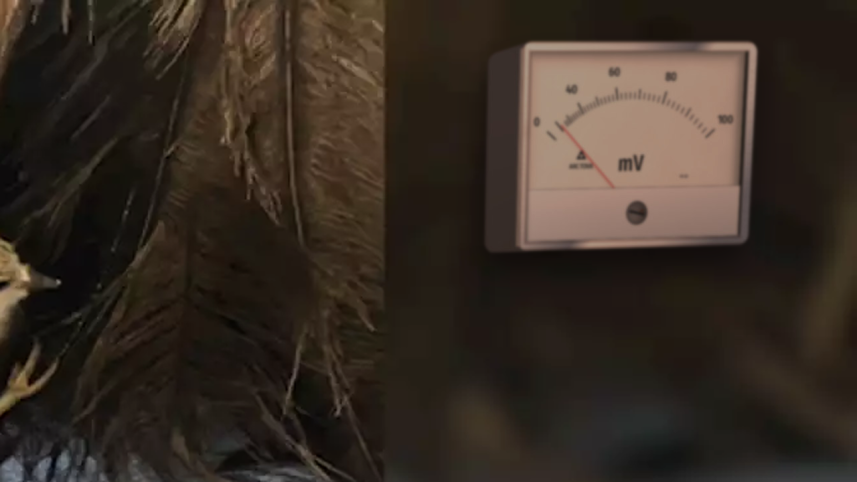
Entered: 20 mV
